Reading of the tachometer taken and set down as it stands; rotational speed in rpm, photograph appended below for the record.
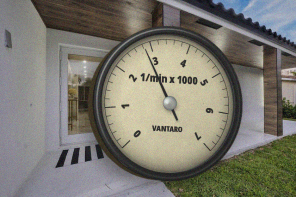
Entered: 2800 rpm
